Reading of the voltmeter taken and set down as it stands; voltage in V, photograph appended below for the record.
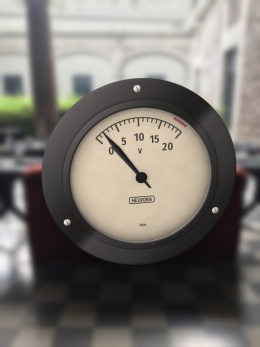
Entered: 2 V
